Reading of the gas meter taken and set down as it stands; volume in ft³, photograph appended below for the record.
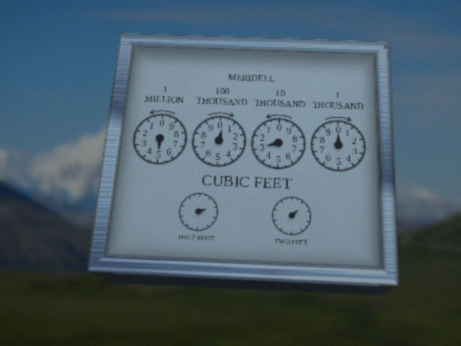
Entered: 503000 ft³
